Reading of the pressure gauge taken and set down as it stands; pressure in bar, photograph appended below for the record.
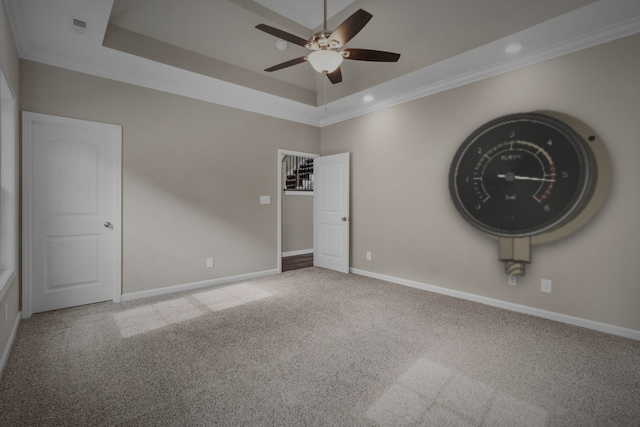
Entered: 5.2 bar
